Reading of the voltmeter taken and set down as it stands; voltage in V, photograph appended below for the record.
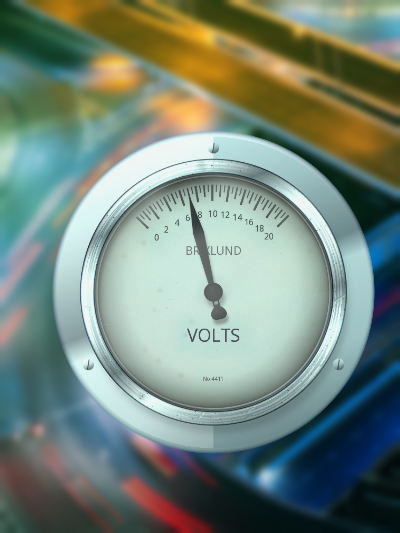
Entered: 7 V
